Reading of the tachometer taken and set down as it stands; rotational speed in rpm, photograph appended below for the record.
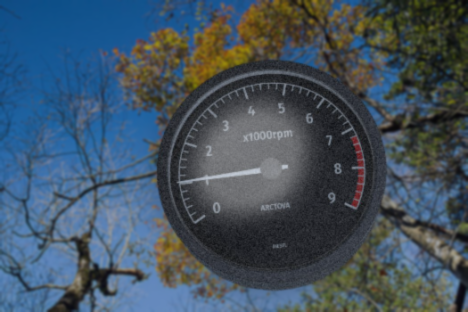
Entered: 1000 rpm
